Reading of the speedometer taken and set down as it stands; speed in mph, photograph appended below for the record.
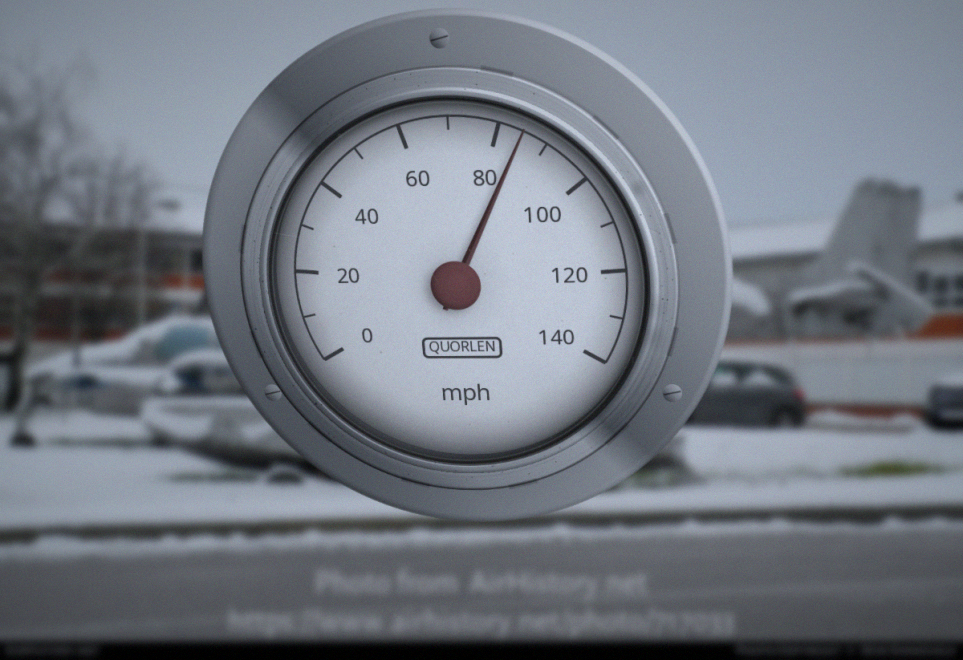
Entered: 85 mph
